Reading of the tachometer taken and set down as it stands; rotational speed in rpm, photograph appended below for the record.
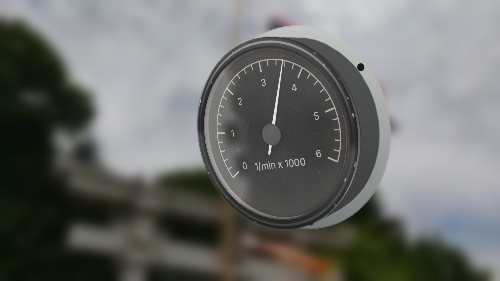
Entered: 3600 rpm
